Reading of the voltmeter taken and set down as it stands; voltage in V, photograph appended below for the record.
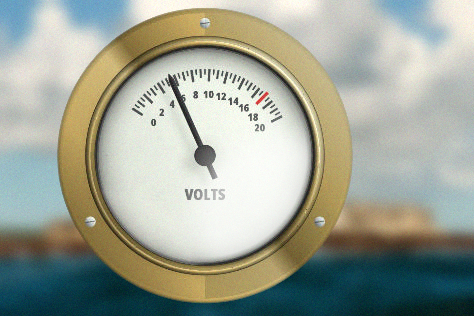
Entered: 5.5 V
